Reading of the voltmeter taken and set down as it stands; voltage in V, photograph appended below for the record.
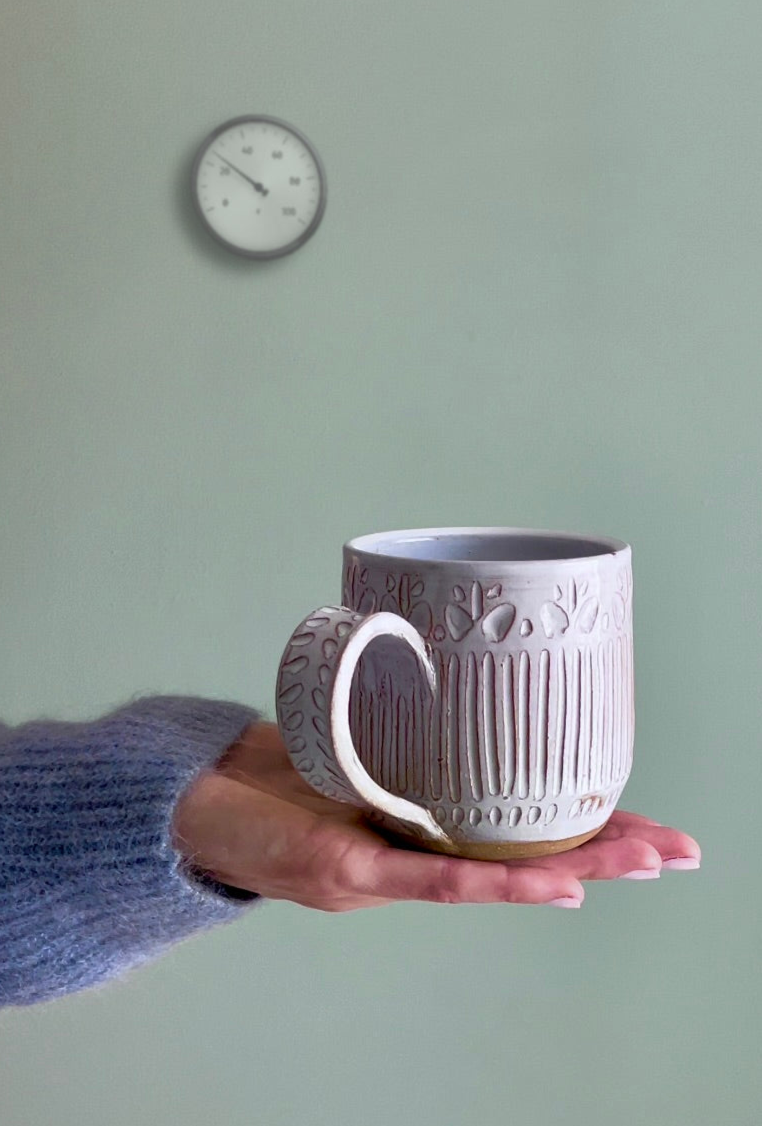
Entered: 25 V
